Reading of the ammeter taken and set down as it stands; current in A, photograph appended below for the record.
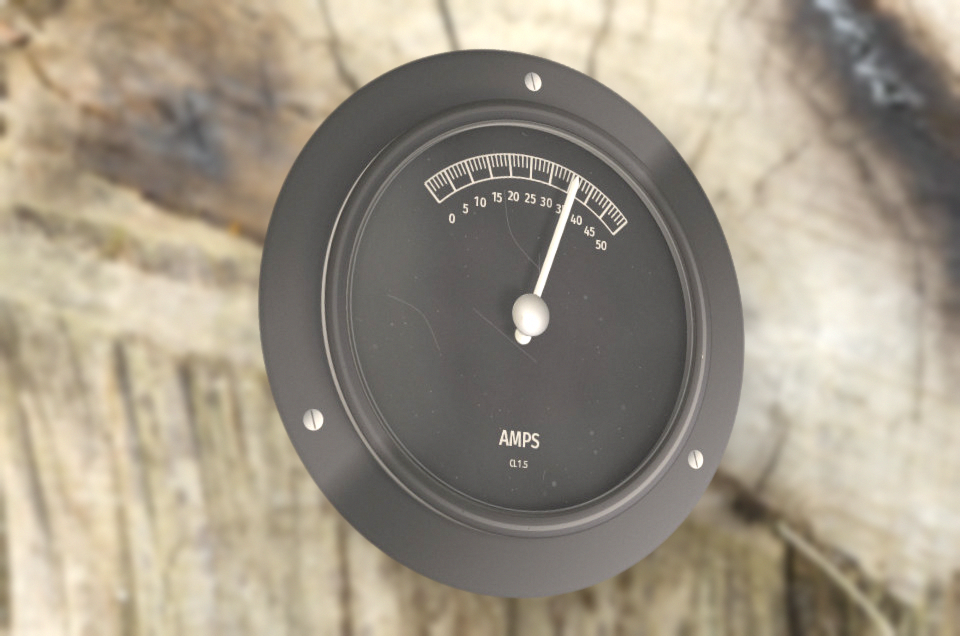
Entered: 35 A
